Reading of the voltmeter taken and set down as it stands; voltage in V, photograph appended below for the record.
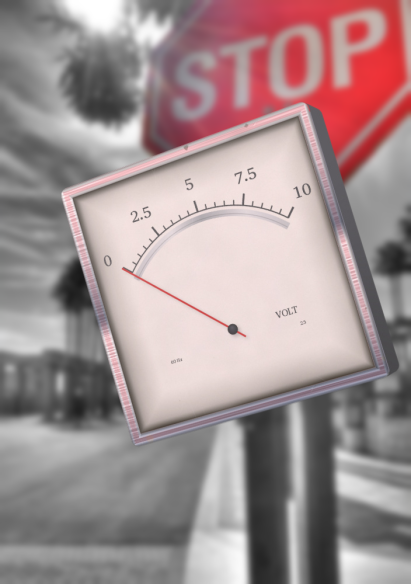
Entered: 0 V
